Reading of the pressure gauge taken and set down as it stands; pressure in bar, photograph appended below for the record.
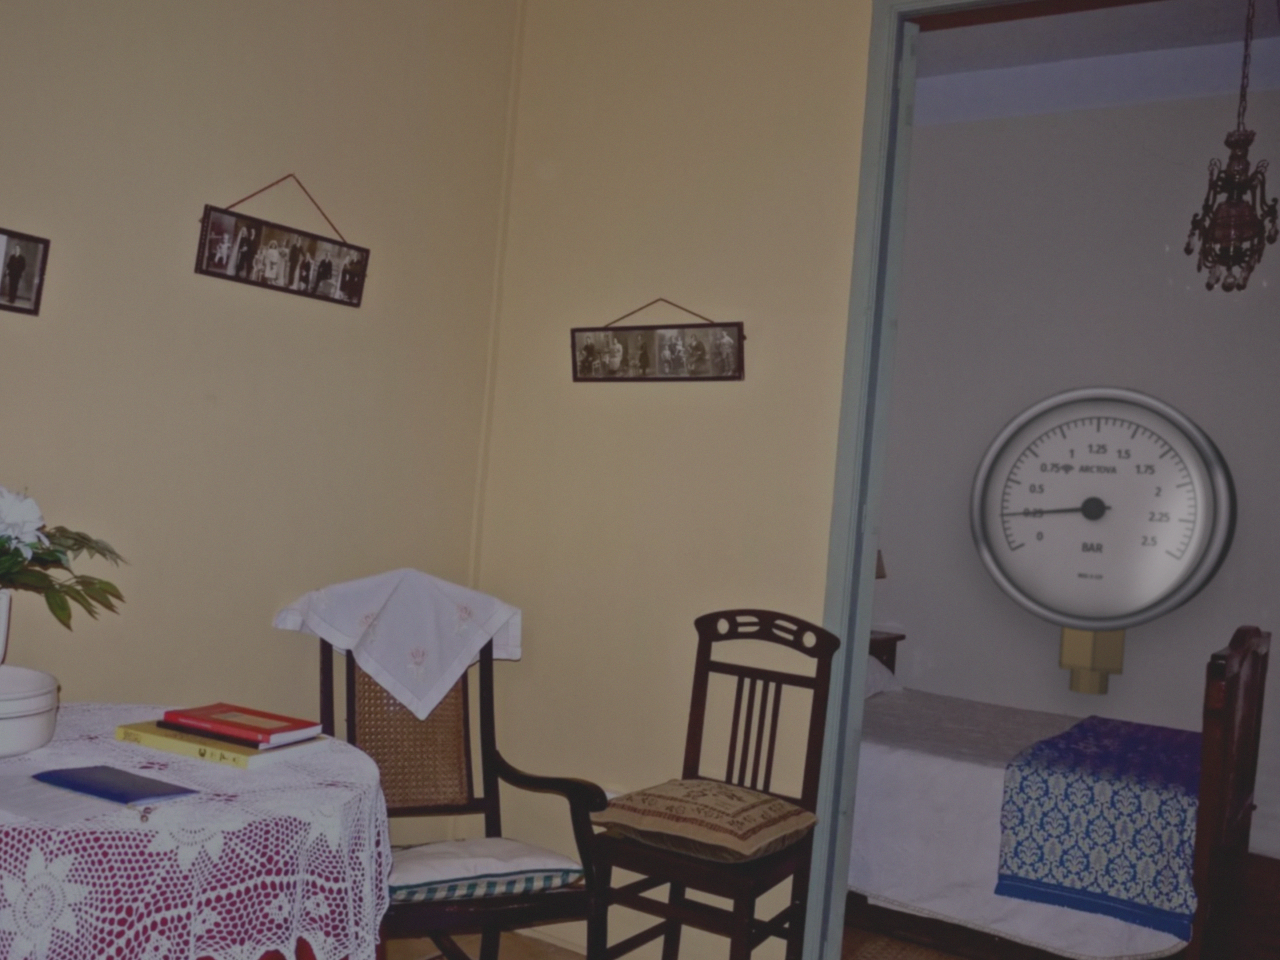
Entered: 0.25 bar
